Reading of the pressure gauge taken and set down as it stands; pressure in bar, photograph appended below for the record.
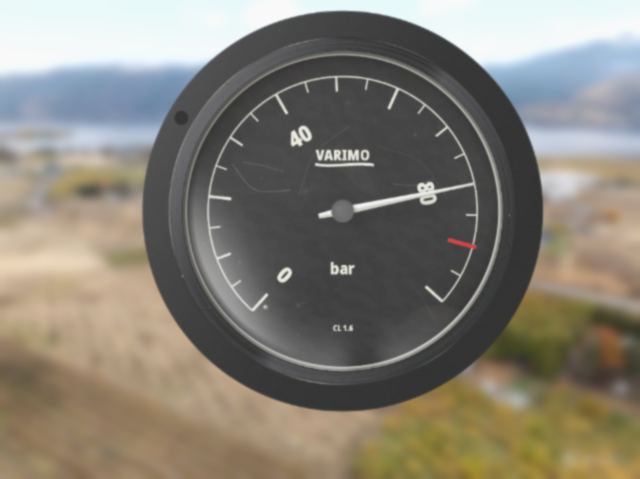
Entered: 80 bar
